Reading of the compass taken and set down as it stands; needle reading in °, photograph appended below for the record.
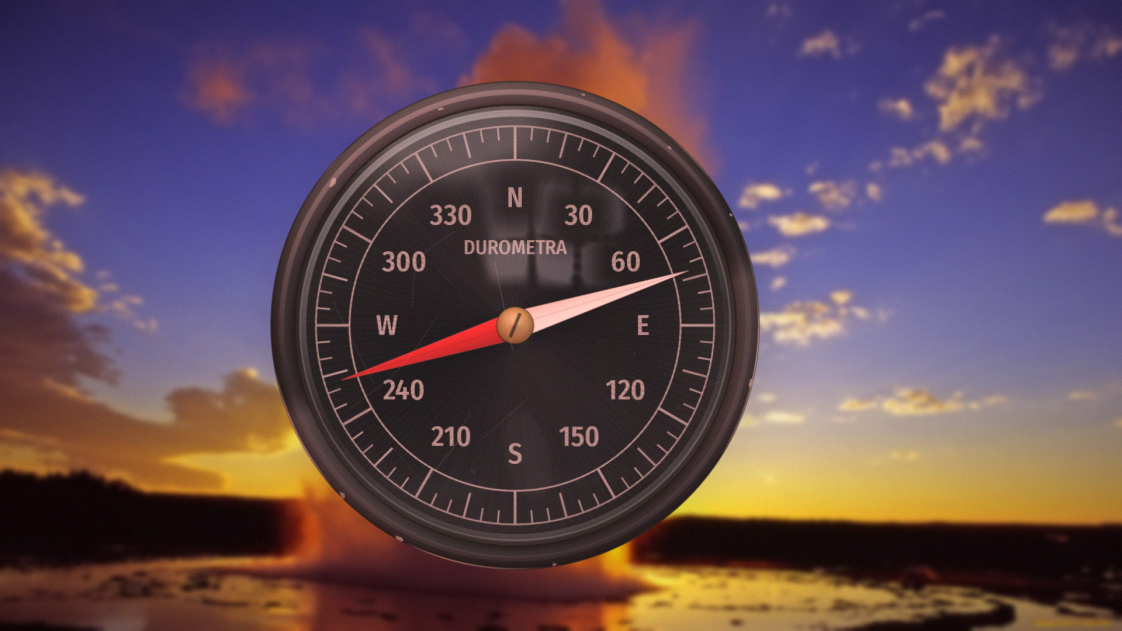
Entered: 252.5 °
